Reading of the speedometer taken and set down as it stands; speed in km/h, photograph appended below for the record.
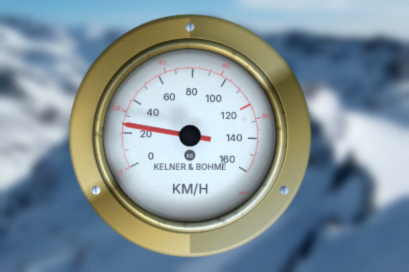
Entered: 25 km/h
